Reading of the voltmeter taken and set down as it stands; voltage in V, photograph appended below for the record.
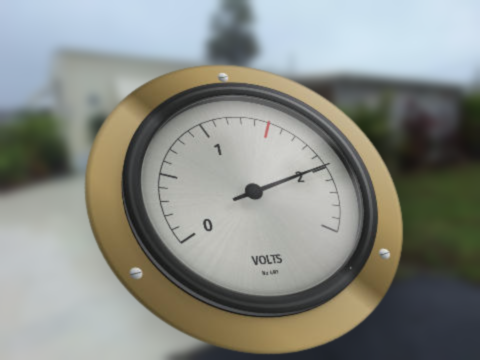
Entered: 2 V
